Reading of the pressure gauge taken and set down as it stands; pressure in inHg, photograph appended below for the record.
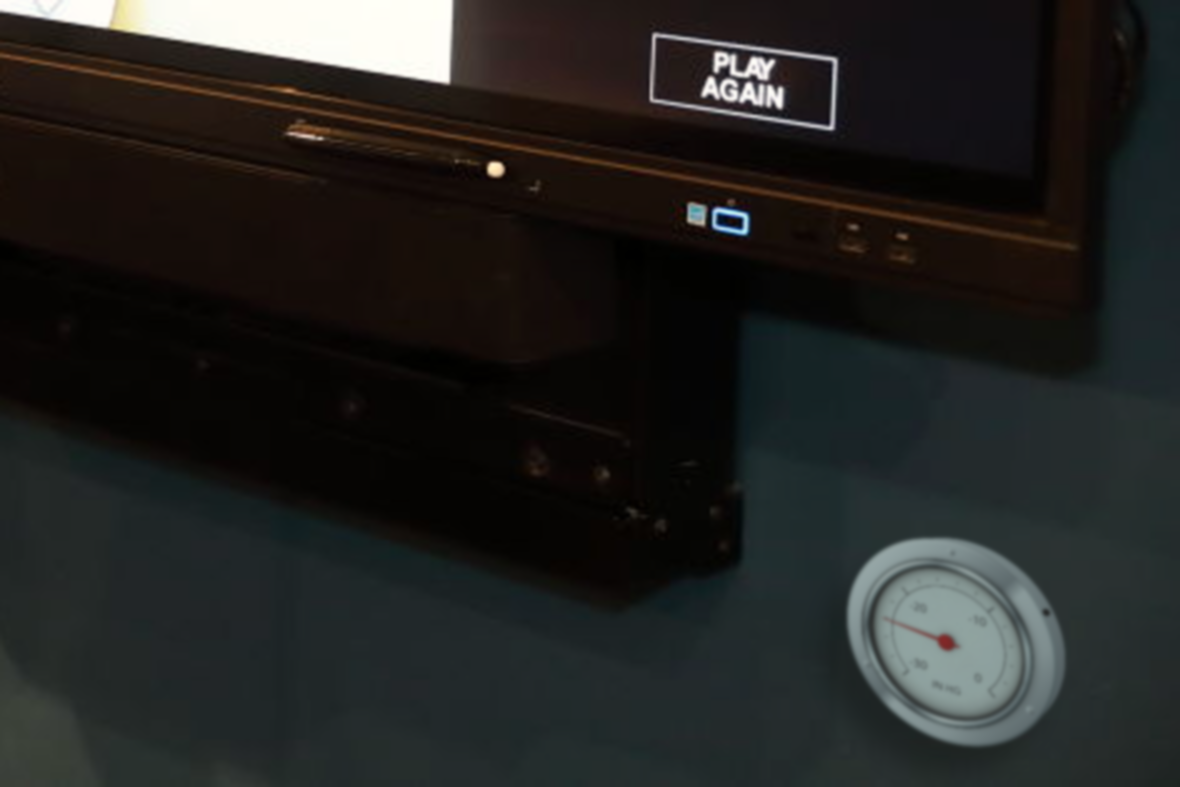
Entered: -24 inHg
